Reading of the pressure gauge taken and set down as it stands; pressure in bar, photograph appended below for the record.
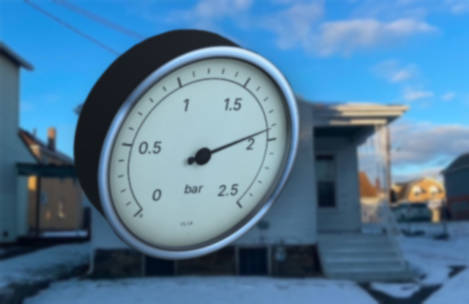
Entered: 1.9 bar
